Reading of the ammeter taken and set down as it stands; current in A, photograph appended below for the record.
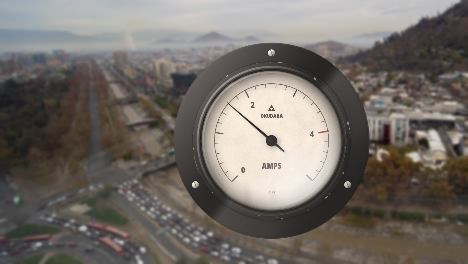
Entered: 1.6 A
